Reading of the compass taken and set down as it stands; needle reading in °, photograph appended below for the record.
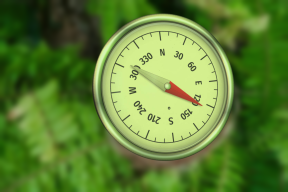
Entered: 125 °
